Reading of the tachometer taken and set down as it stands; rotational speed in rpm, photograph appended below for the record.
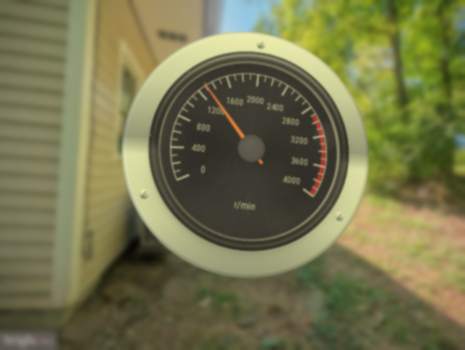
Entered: 1300 rpm
